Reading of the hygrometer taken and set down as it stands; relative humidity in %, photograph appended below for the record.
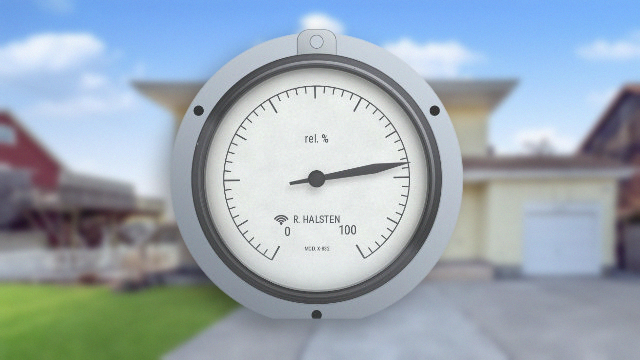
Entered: 77 %
